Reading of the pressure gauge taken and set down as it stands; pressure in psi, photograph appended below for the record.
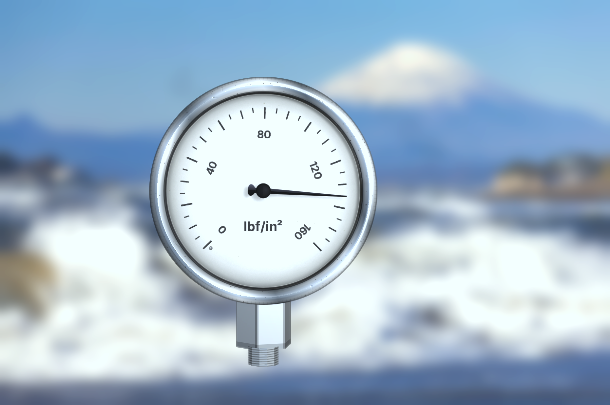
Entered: 135 psi
